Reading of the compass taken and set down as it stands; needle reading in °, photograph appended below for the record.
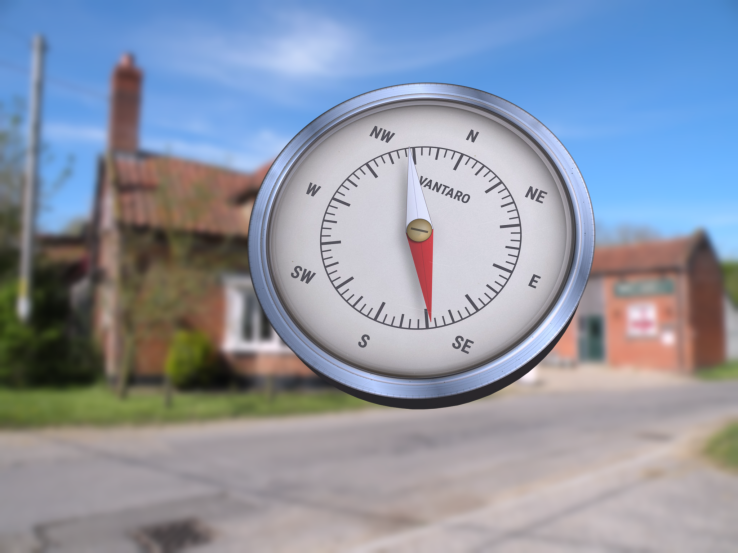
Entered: 147.5 °
